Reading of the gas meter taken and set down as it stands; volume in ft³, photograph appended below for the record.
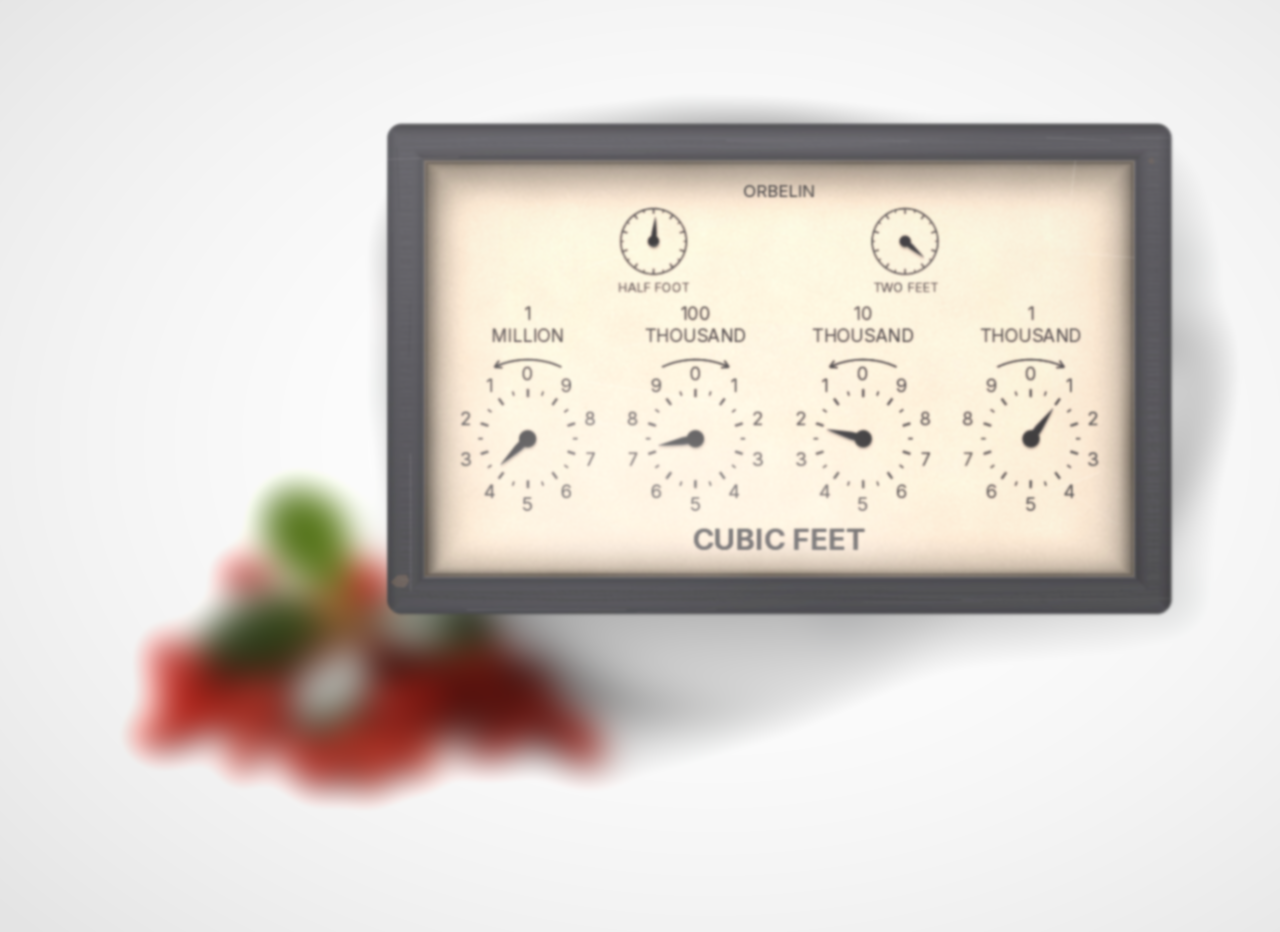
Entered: 372100 ft³
